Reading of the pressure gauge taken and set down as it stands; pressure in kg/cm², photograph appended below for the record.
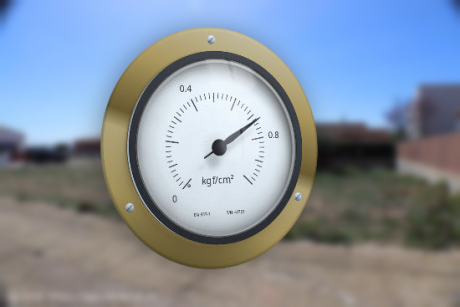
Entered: 0.72 kg/cm²
